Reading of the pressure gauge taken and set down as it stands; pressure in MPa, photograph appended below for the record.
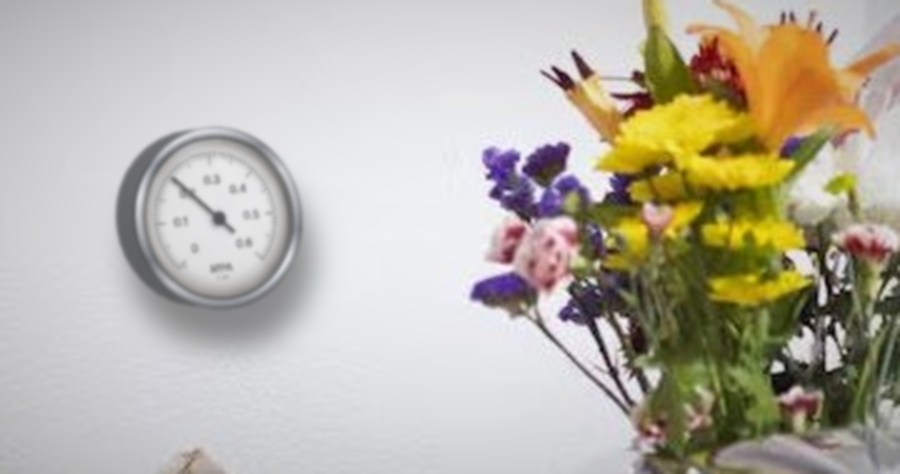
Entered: 0.2 MPa
